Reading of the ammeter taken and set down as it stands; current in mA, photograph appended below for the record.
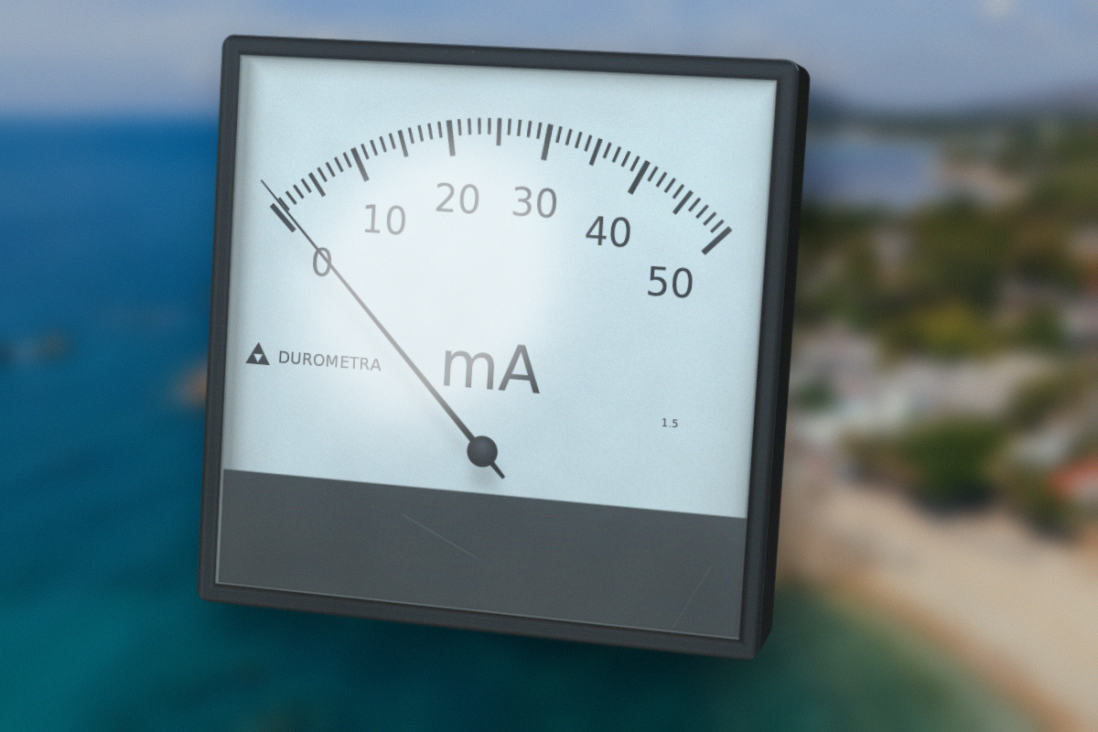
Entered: 1 mA
